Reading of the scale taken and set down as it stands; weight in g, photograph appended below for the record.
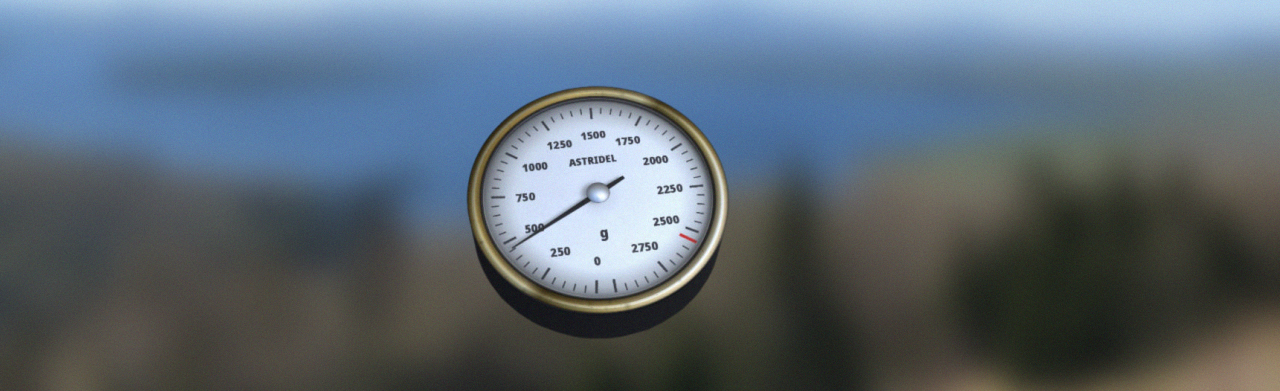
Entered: 450 g
